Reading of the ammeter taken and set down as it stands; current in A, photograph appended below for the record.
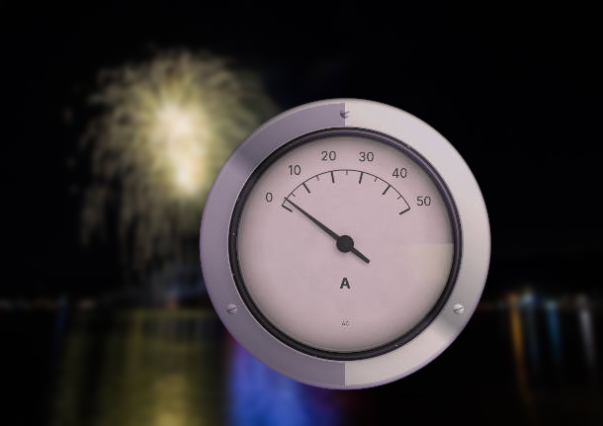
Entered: 2.5 A
